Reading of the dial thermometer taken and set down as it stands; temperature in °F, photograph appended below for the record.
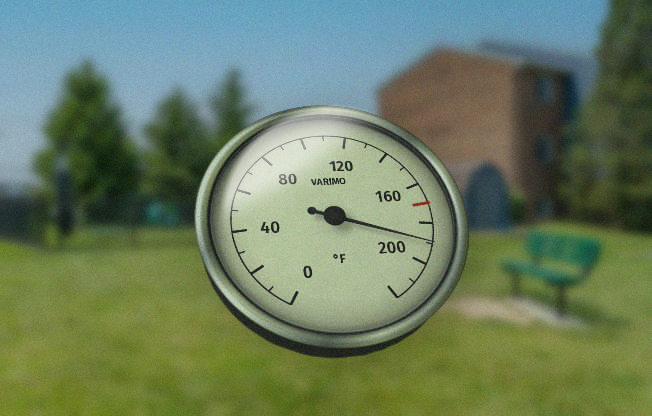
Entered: 190 °F
